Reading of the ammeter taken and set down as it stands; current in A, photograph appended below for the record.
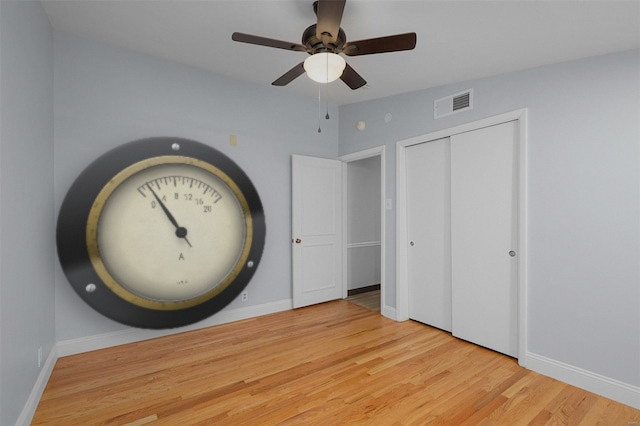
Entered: 2 A
